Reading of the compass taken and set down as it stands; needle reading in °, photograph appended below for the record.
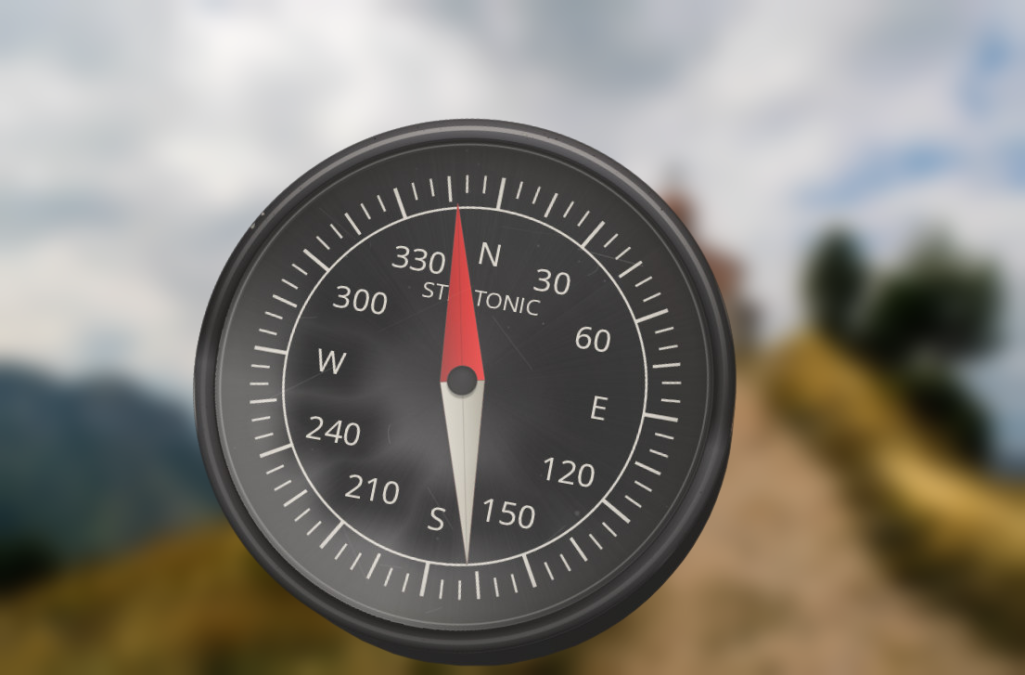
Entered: 347.5 °
